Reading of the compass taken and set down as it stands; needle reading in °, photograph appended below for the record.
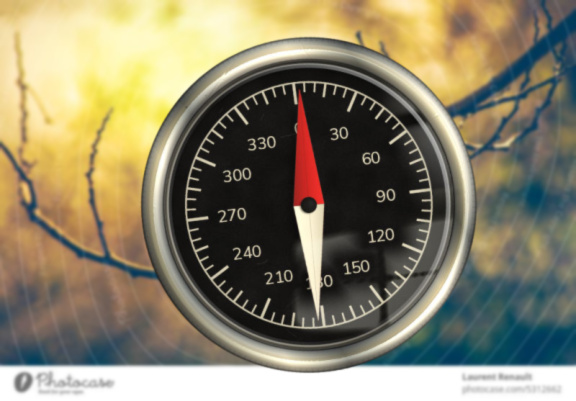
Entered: 2.5 °
